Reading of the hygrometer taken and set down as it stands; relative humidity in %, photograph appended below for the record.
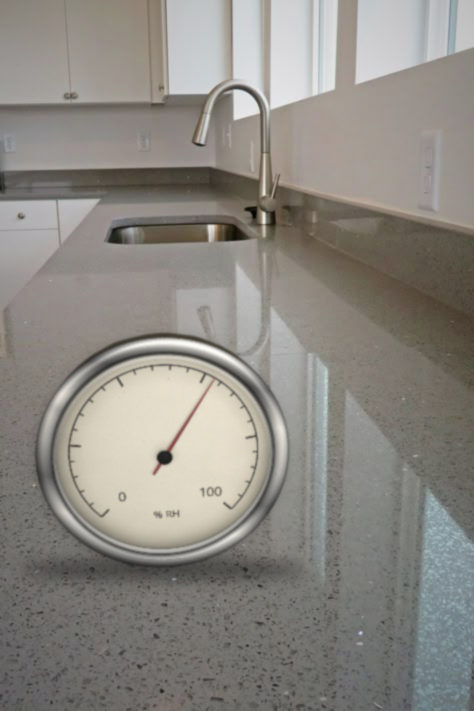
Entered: 62 %
